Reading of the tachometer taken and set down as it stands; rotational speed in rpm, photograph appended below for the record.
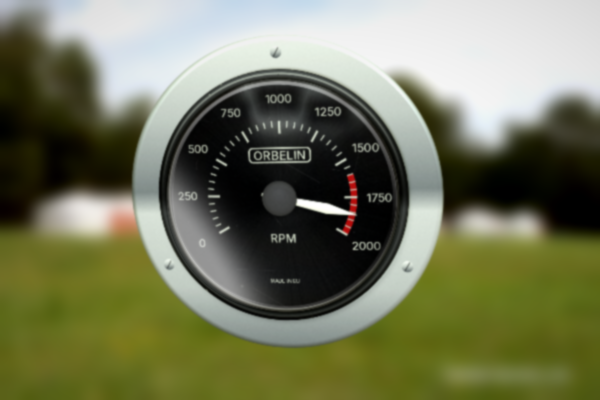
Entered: 1850 rpm
